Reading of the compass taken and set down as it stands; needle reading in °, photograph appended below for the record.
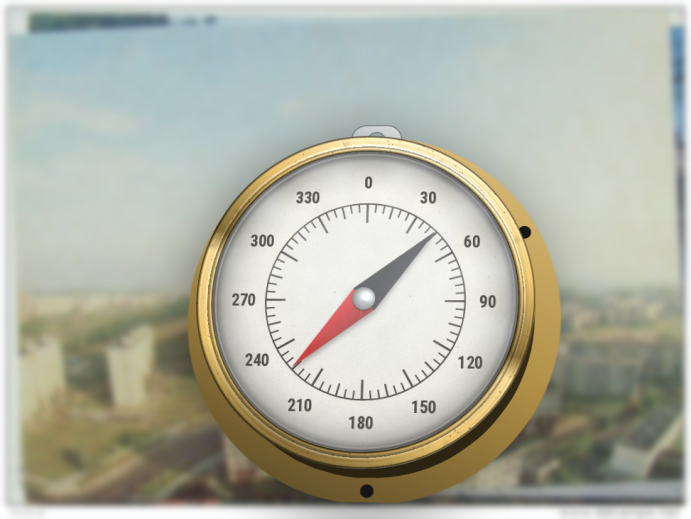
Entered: 225 °
